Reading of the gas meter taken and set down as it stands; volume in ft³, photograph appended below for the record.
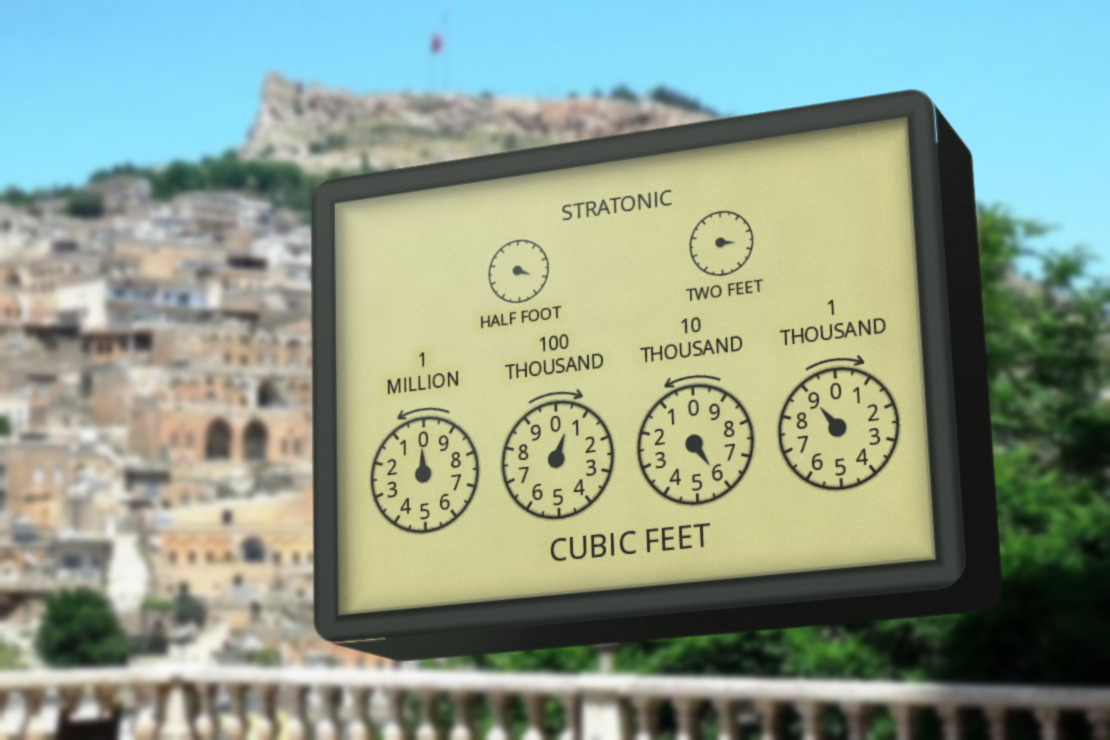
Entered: 5900 ft³
